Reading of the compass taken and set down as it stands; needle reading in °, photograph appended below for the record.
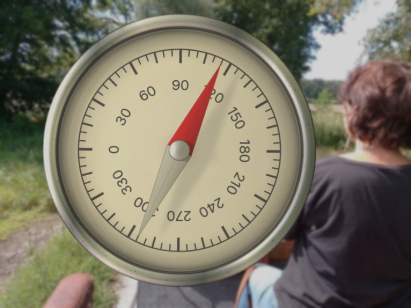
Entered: 115 °
